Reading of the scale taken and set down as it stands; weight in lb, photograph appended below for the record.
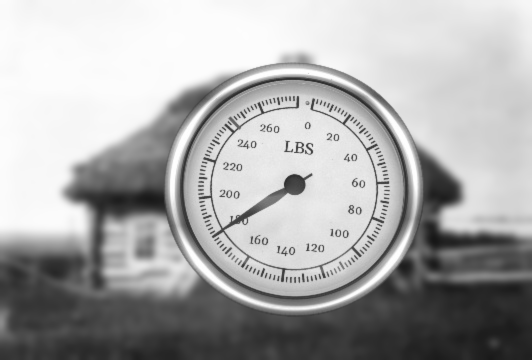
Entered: 180 lb
